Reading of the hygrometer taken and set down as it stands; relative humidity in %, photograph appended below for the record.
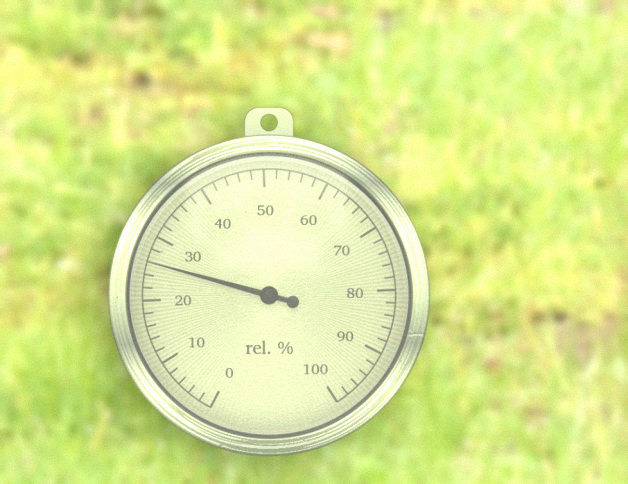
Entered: 26 %
